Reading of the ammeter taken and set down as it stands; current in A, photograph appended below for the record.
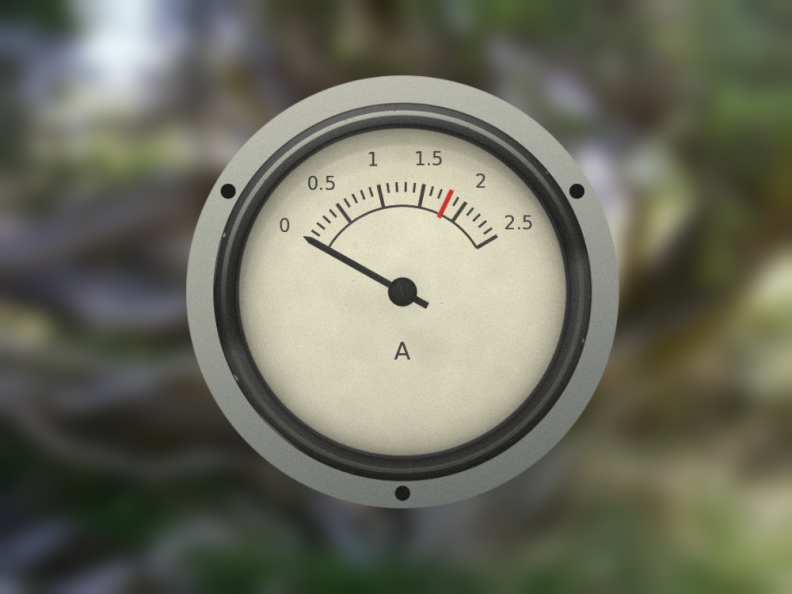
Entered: 0 A
